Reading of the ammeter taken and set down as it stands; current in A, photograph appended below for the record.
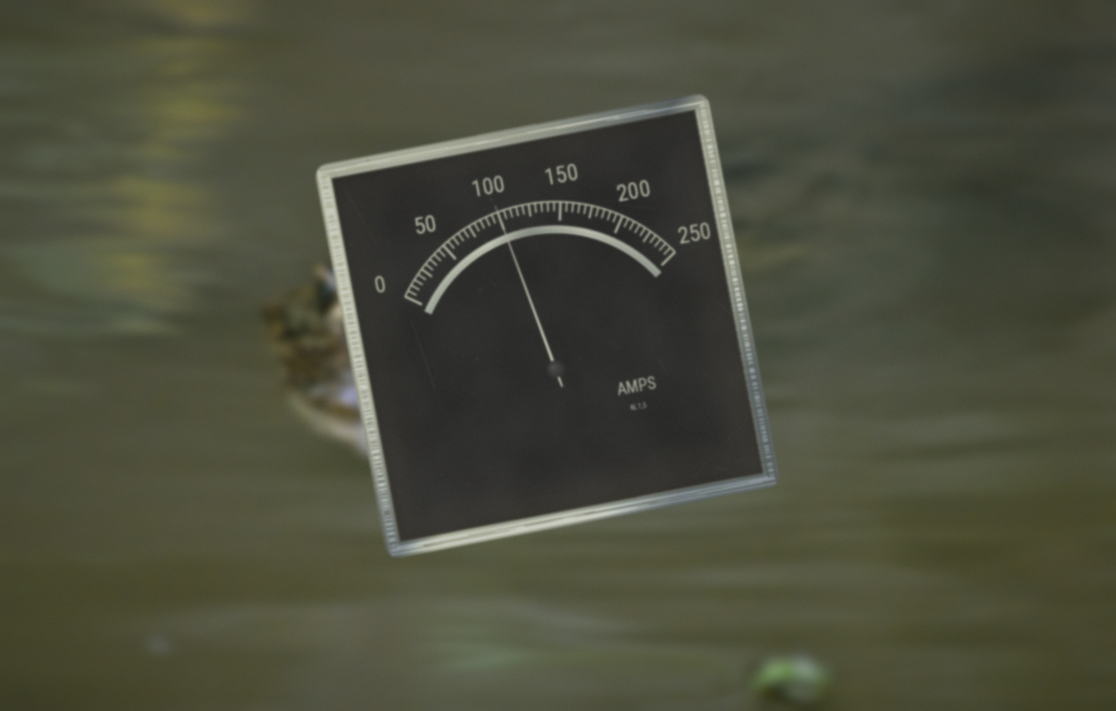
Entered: 100 A
